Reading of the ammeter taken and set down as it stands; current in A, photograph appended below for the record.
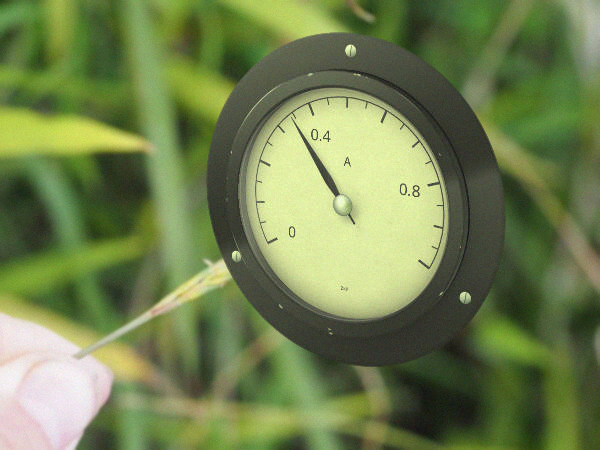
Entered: 0.35 A
